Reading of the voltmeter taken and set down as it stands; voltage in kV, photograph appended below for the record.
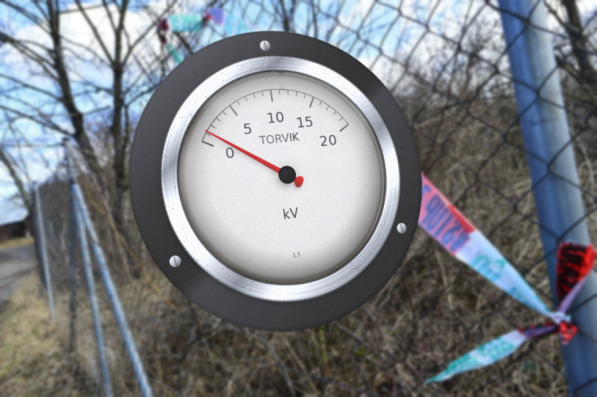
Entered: 1 kV
